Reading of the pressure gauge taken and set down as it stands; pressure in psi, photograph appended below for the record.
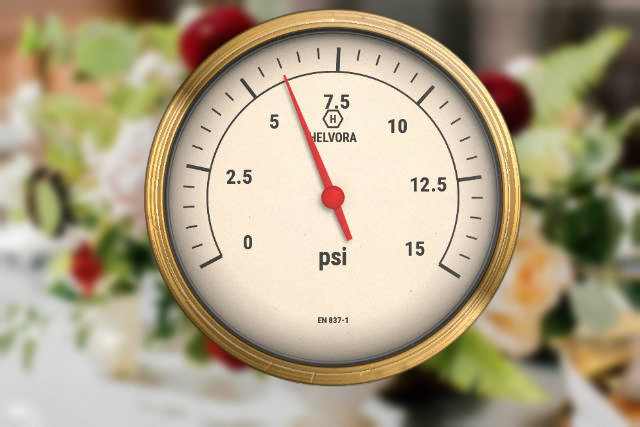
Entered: 6 psi
